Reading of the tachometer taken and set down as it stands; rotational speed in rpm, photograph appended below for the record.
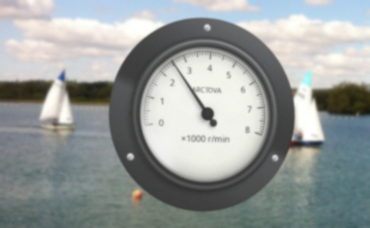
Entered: 2500 rpm
